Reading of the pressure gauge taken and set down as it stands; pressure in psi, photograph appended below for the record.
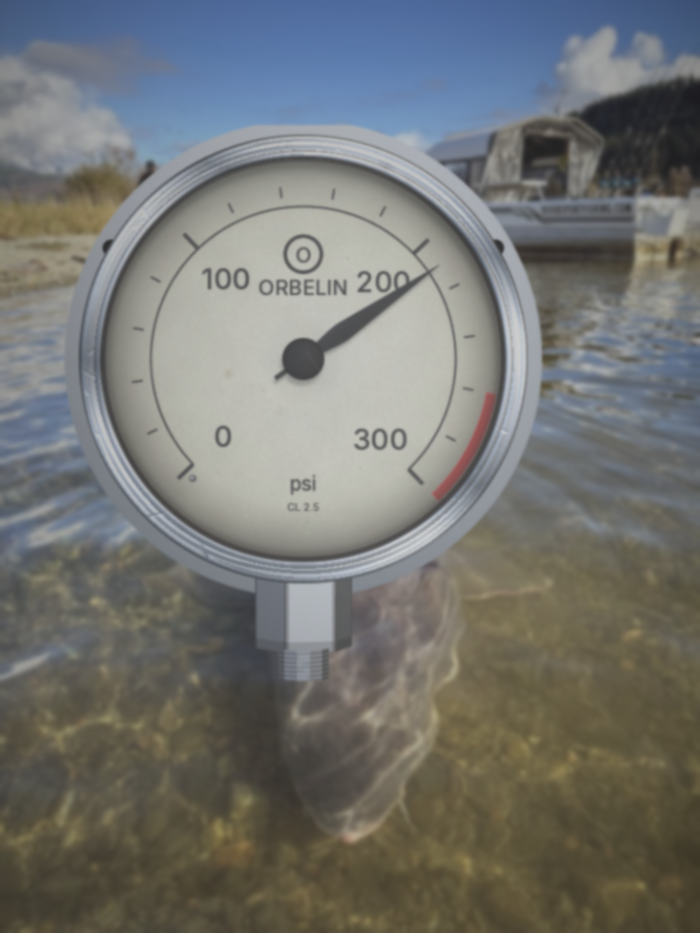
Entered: 210 psi
